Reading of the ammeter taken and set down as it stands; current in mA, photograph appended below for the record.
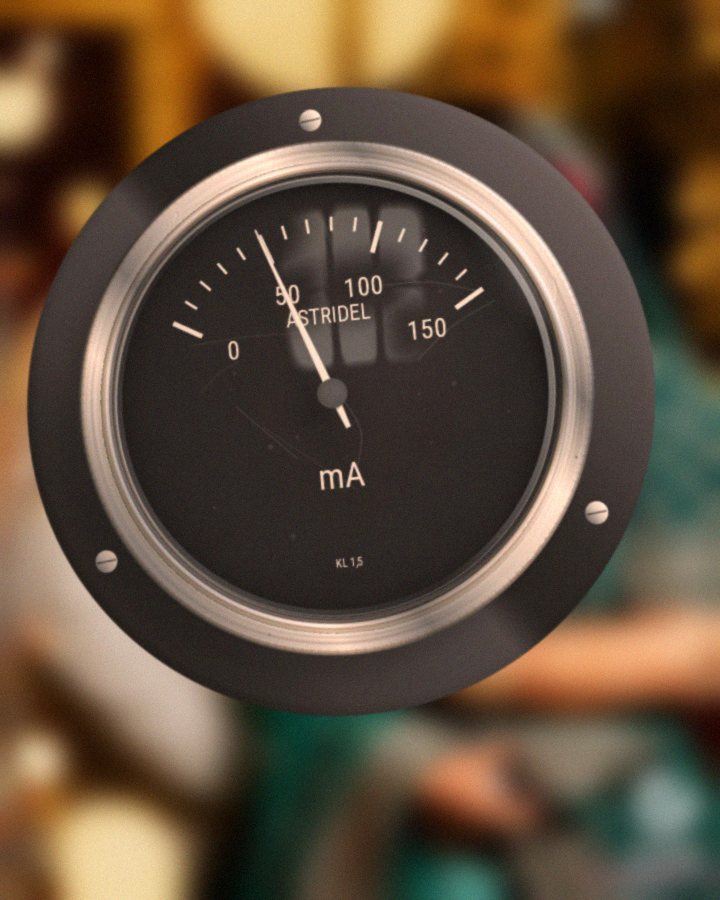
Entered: 50 mA
